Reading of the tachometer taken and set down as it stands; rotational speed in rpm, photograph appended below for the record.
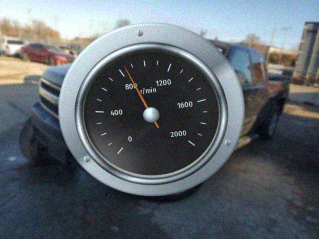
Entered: 850 rpm
